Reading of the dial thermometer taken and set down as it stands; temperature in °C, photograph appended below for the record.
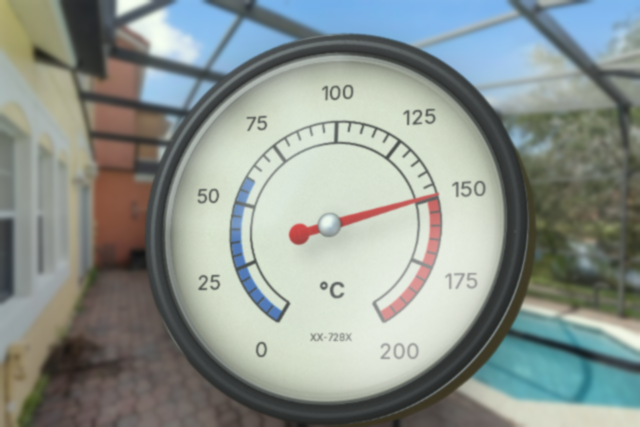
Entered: 150 °C
